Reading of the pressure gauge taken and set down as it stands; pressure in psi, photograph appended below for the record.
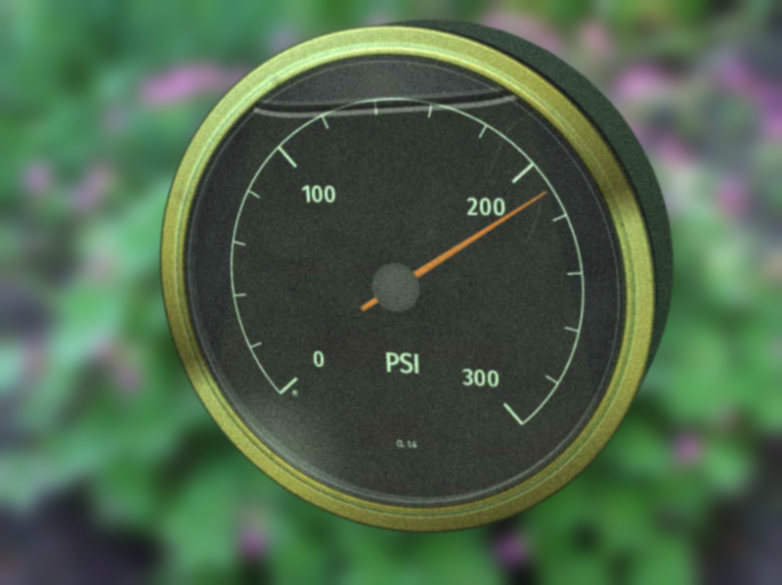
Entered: 210 psi
